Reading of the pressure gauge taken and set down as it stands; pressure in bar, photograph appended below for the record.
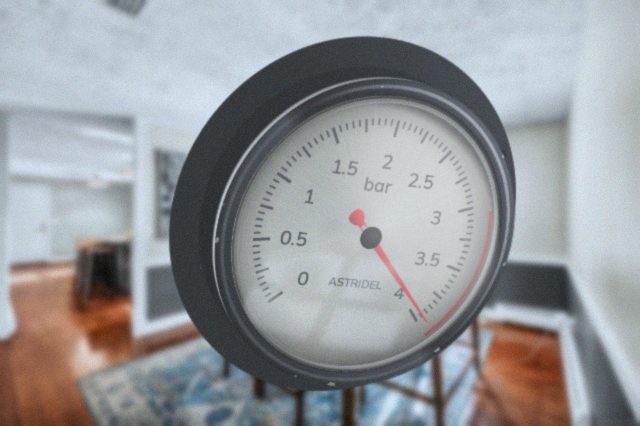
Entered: 3.95 bar
